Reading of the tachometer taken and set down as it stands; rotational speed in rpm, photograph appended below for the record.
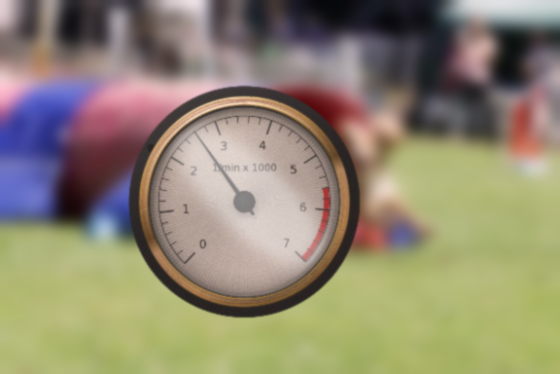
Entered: 2600 rpm
